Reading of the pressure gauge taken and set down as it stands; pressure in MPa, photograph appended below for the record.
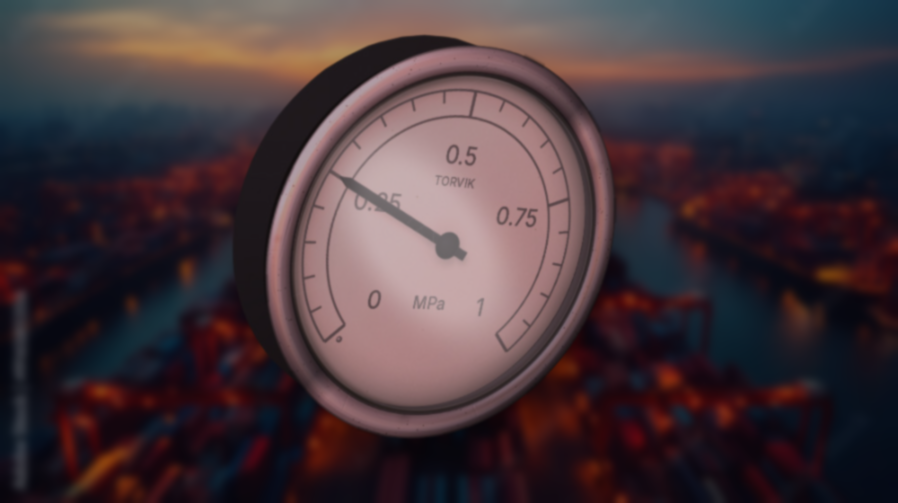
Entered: 0.25 MPa
